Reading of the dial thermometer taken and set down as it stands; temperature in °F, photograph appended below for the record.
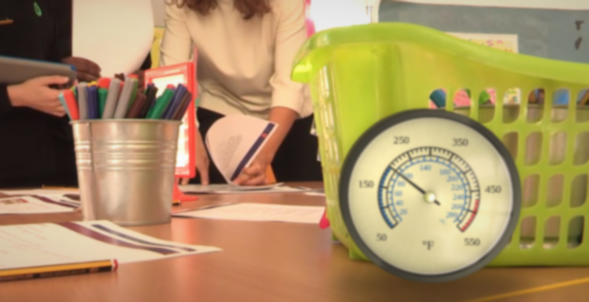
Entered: 200 °F
